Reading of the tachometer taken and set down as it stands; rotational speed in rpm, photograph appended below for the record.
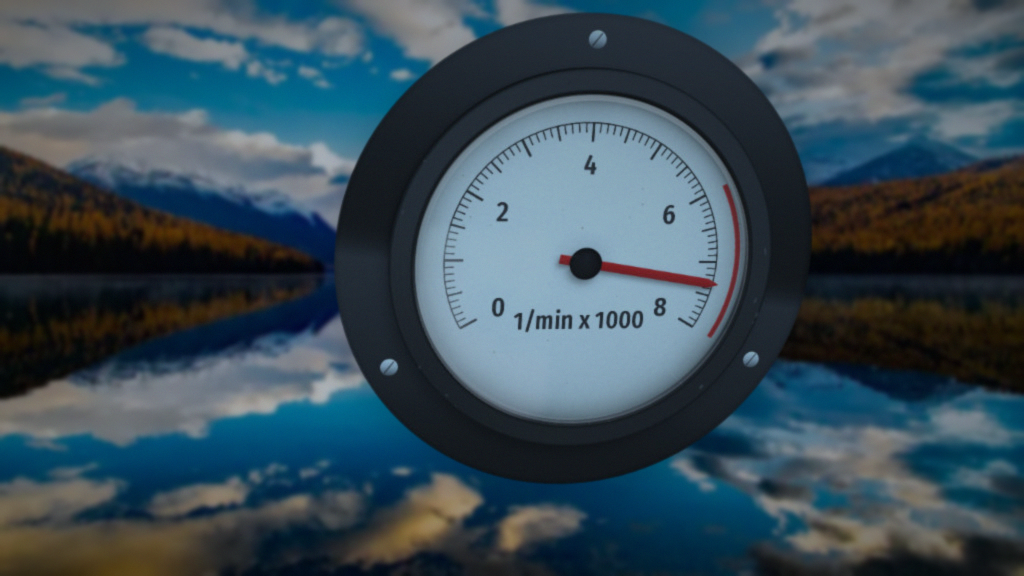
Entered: 7300 rpm
